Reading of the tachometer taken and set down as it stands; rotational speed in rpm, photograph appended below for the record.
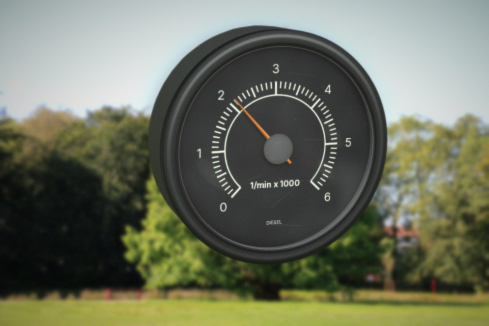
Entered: 2100 rpm
